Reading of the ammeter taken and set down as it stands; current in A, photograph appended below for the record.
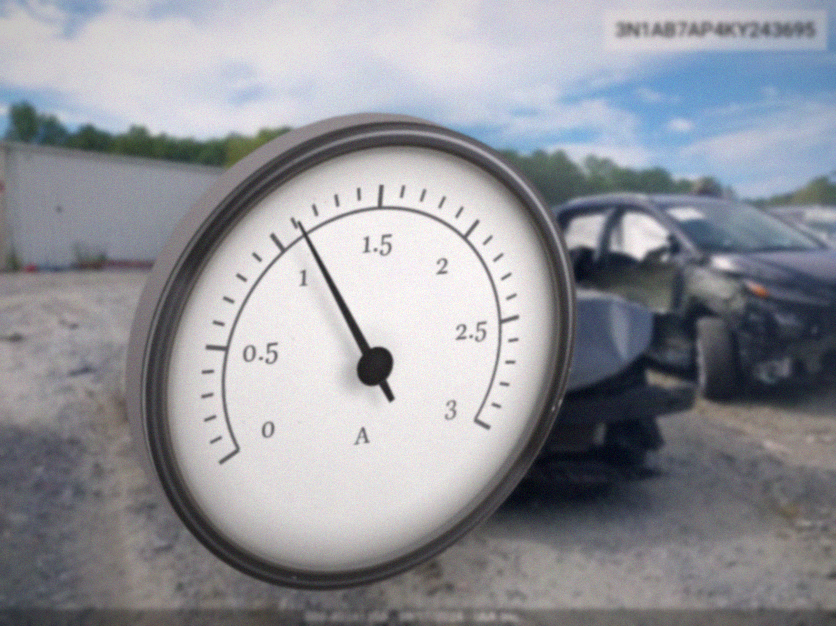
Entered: 1.1 A
